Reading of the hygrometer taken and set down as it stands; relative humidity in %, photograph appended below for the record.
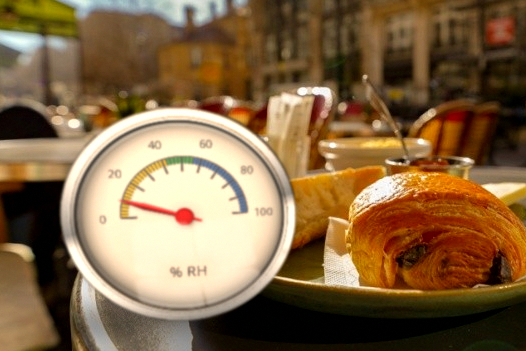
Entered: 10 %
